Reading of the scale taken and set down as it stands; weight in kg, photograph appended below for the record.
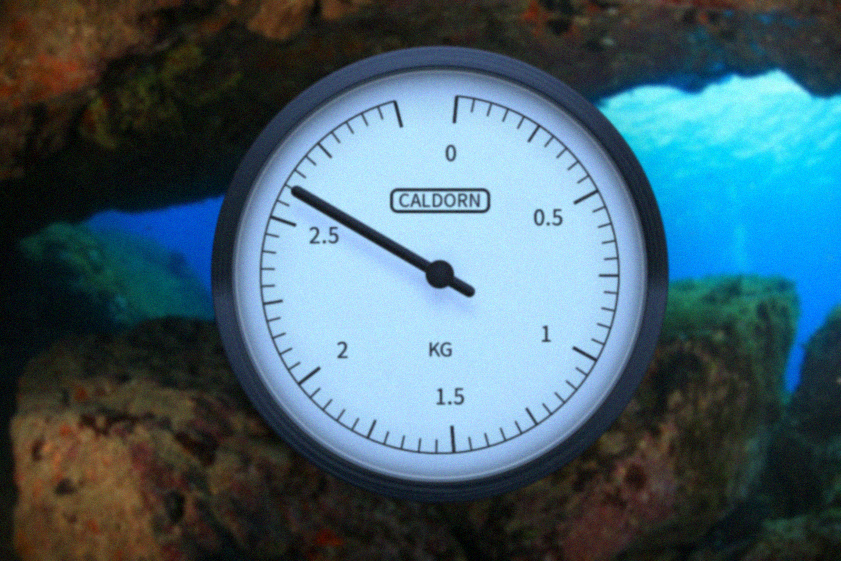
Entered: 2.6 kg
